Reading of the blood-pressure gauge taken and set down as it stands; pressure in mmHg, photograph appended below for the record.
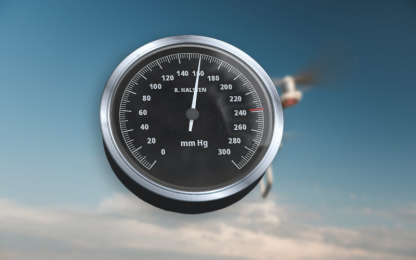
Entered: 160 mmHg
